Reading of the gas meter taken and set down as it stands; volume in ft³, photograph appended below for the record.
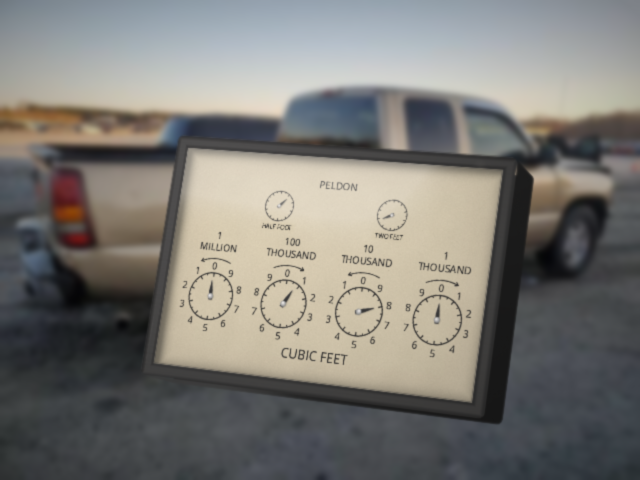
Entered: 8000 ft³
